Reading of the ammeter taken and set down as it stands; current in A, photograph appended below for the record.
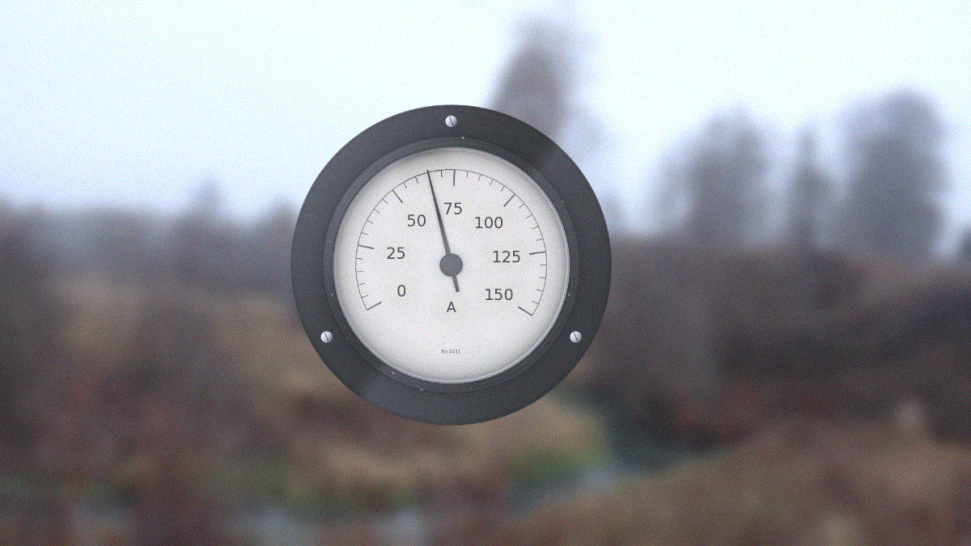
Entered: 65 A
